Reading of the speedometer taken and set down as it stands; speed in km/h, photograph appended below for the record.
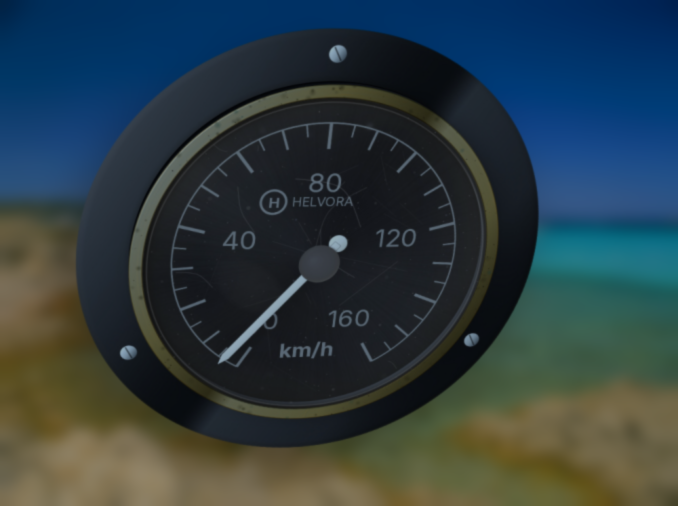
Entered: 5 km/h
